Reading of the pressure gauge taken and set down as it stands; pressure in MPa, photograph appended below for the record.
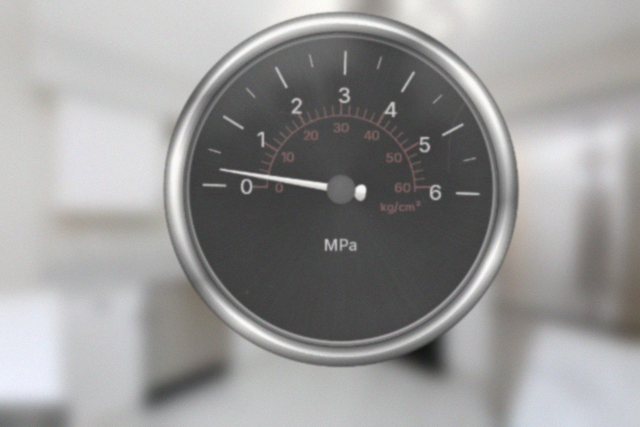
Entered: 0.25 MPa
